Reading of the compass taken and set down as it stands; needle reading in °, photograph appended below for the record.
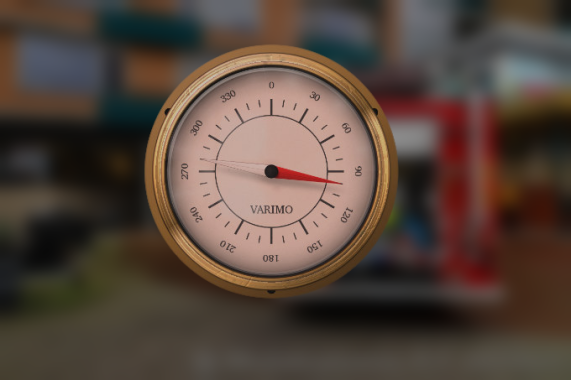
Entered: 100 °
